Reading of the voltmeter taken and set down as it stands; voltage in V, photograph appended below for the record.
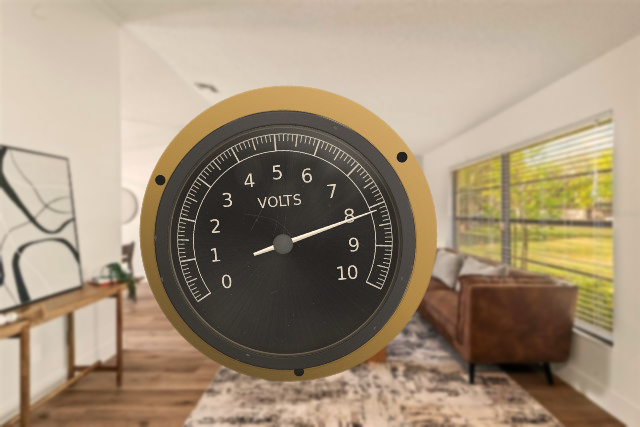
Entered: 8.1 V
